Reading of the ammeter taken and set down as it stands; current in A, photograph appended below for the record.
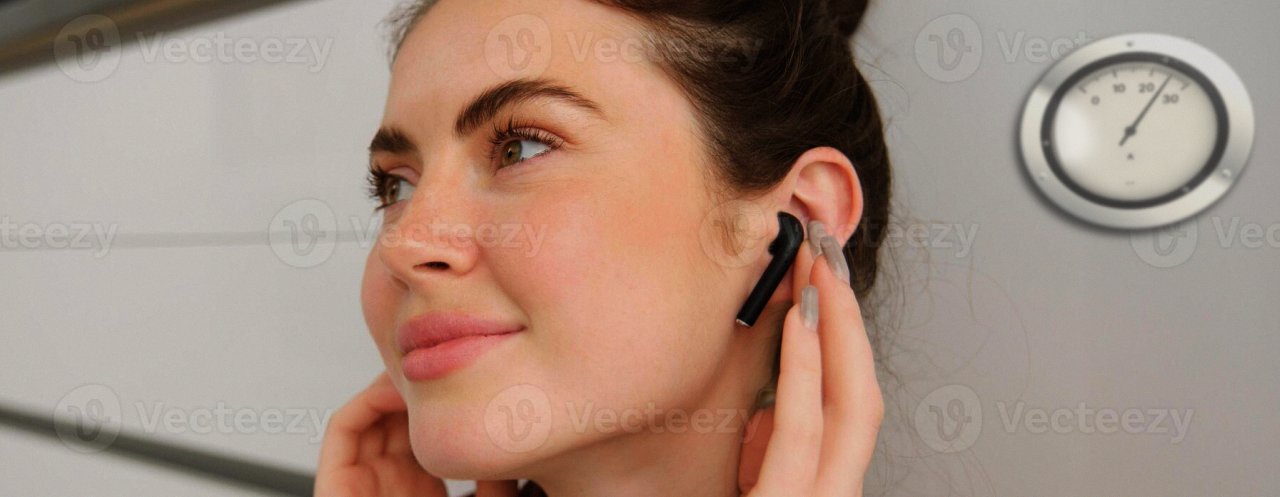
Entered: 25 A
